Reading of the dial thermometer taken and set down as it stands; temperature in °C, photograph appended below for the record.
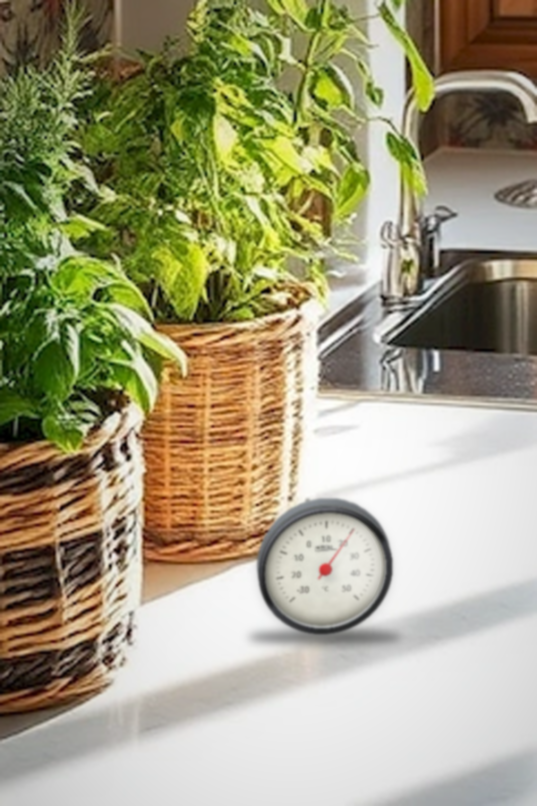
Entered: 20 °C
